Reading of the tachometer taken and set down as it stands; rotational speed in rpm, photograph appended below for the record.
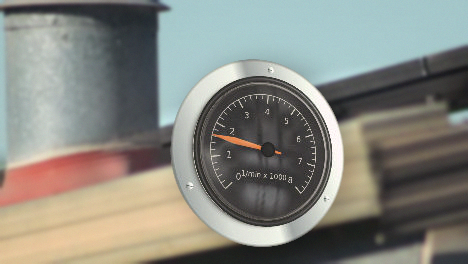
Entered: 1600 rpm
